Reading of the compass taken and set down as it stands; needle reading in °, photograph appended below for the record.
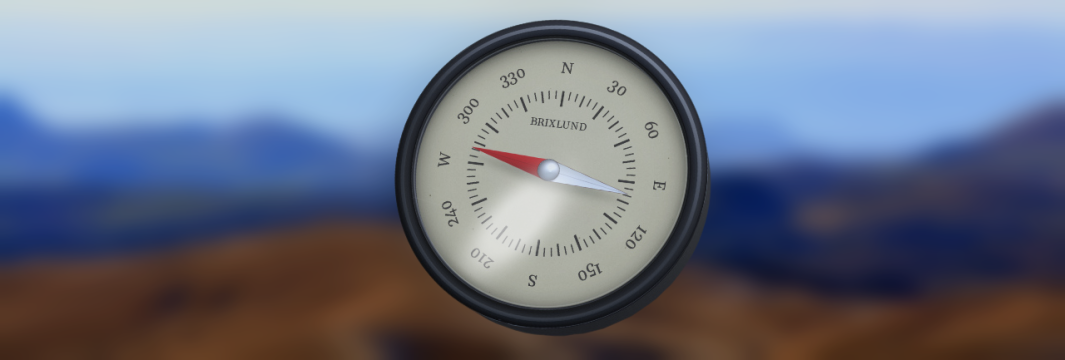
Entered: 280 °
